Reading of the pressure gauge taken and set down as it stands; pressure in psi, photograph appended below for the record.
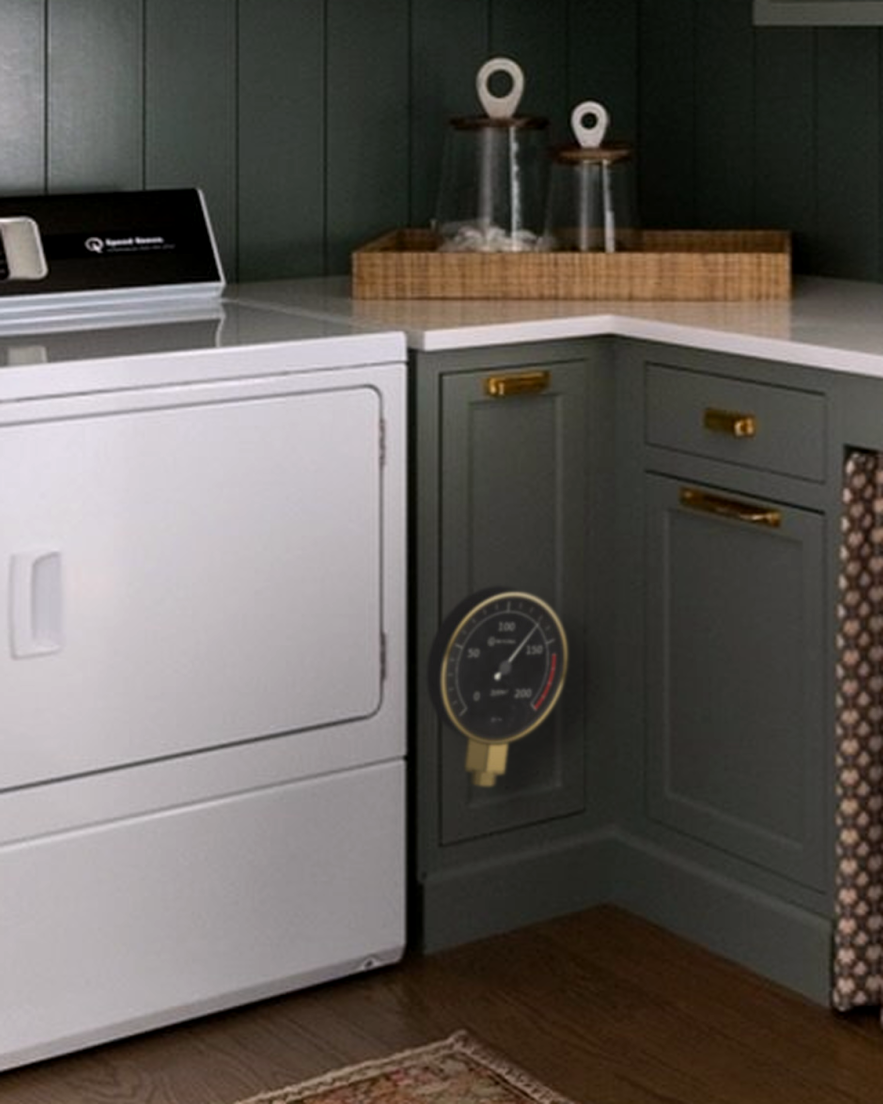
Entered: 130 psi
